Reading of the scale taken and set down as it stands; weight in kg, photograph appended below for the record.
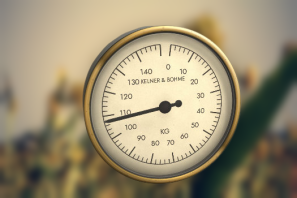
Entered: 108 kg
